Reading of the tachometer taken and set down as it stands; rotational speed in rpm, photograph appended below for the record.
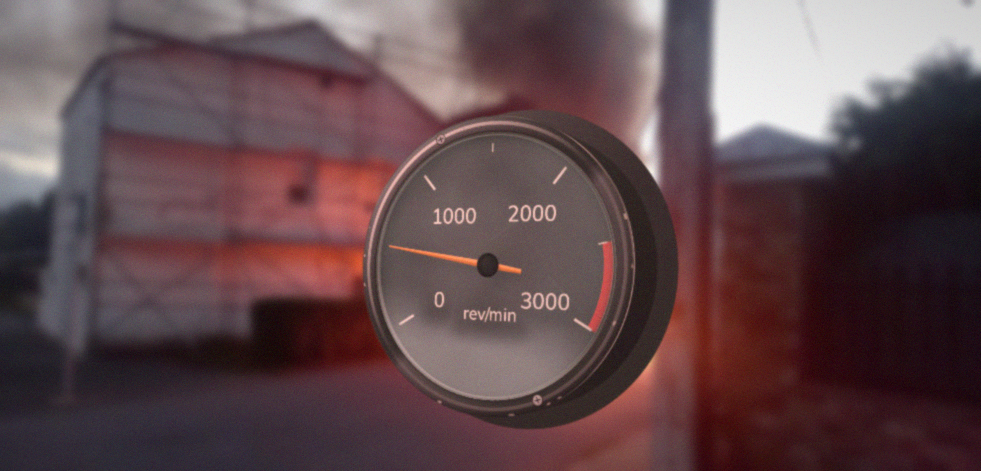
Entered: 500 rpm
